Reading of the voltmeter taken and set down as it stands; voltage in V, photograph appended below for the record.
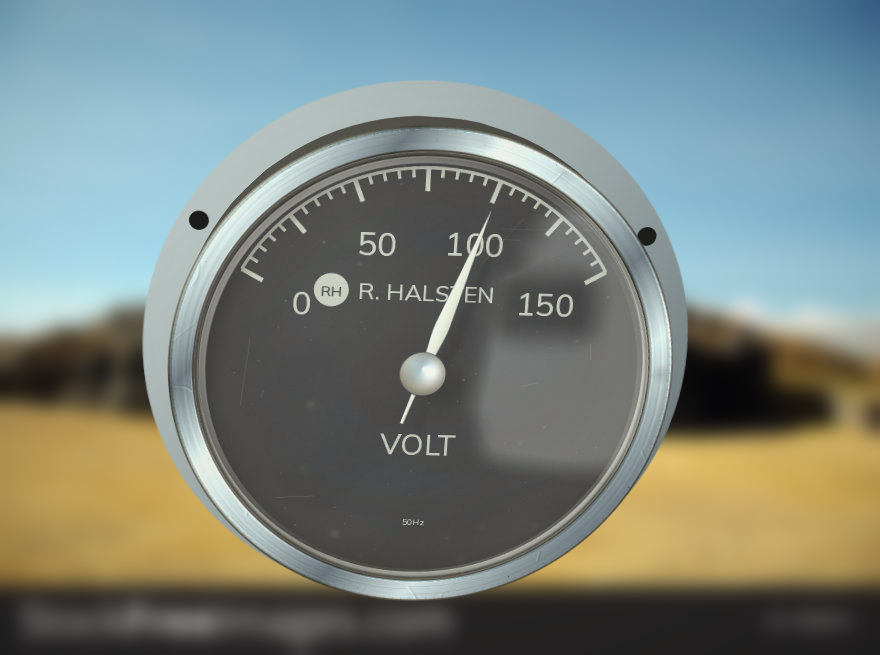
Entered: 100 V
